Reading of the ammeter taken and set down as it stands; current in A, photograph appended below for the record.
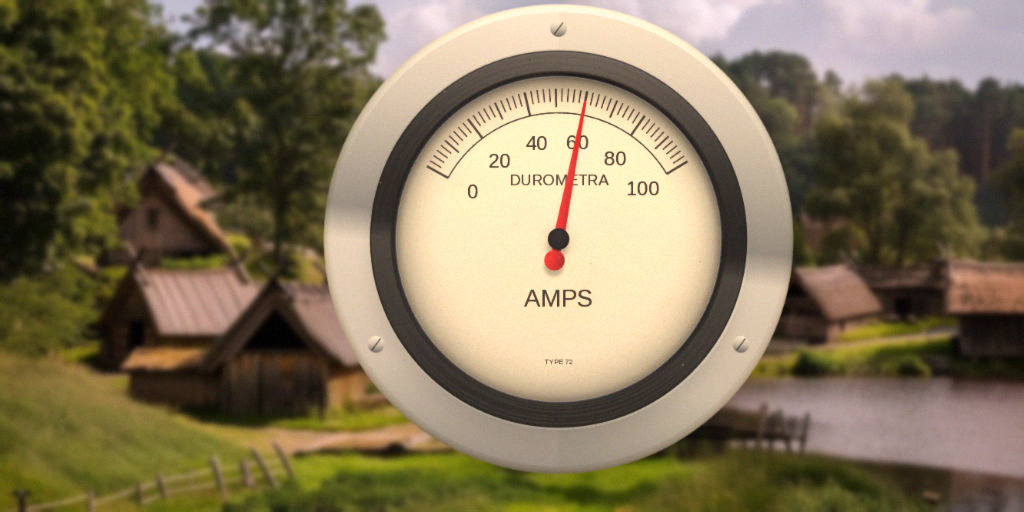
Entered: 60 A
